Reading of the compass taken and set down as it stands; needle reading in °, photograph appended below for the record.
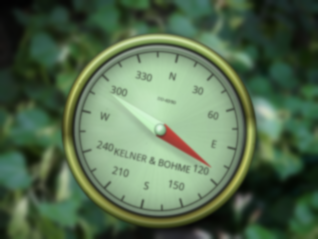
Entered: 112.5 °
